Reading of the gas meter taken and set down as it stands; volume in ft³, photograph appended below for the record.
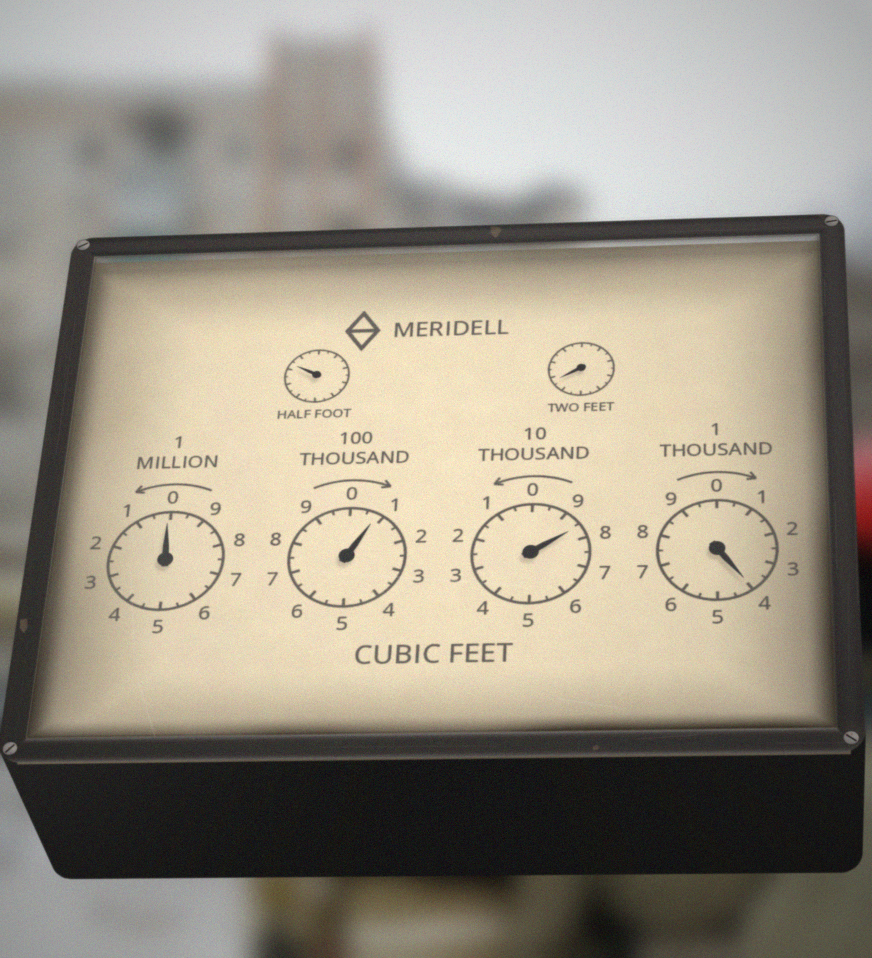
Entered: 8400 ft³
